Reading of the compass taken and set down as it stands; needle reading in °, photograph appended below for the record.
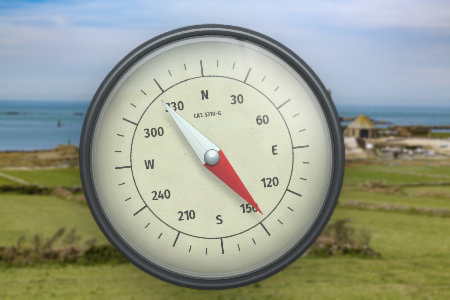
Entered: 145 °
